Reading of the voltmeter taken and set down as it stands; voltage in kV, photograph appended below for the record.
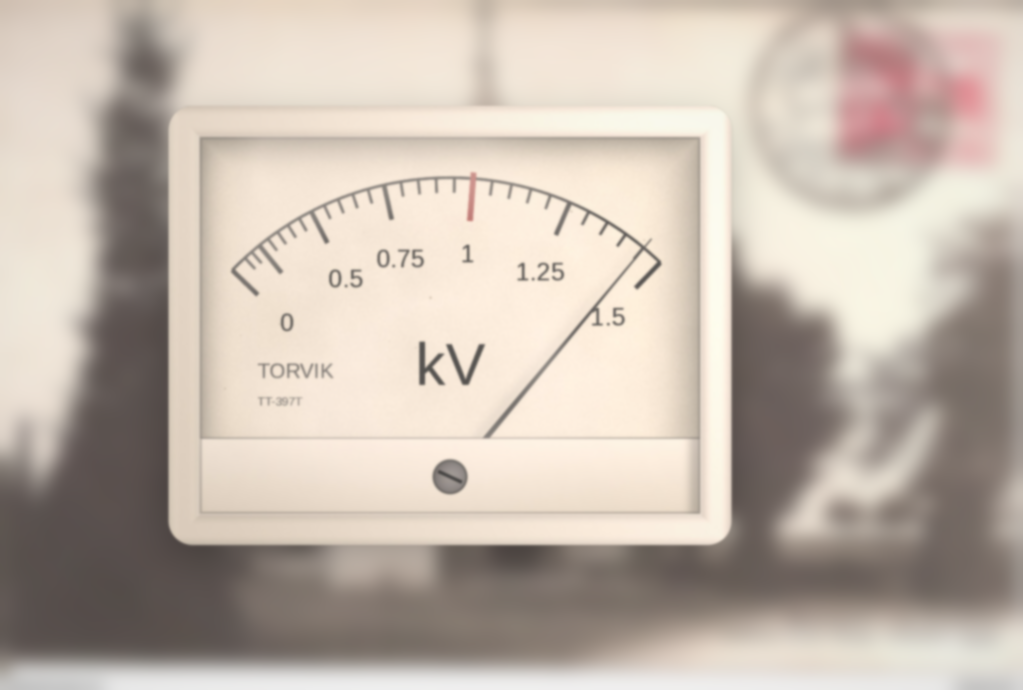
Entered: 1.45 kV
